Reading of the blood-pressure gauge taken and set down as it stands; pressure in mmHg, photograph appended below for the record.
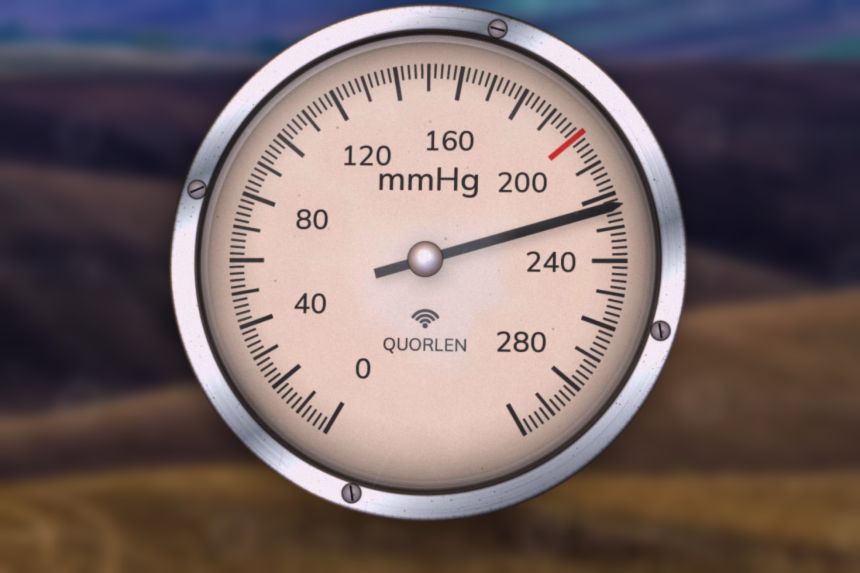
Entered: 224 mmHg
